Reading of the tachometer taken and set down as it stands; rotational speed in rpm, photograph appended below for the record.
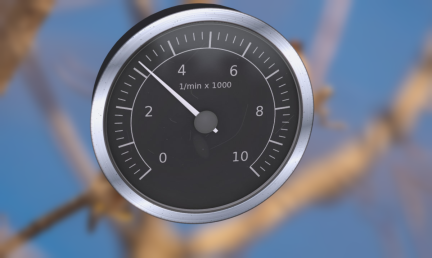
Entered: 3200 rpm
